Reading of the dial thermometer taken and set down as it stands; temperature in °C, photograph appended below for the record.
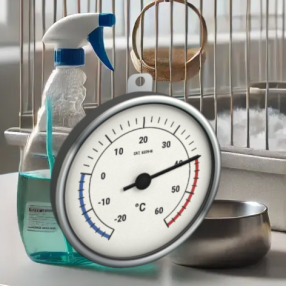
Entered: 40 °C
